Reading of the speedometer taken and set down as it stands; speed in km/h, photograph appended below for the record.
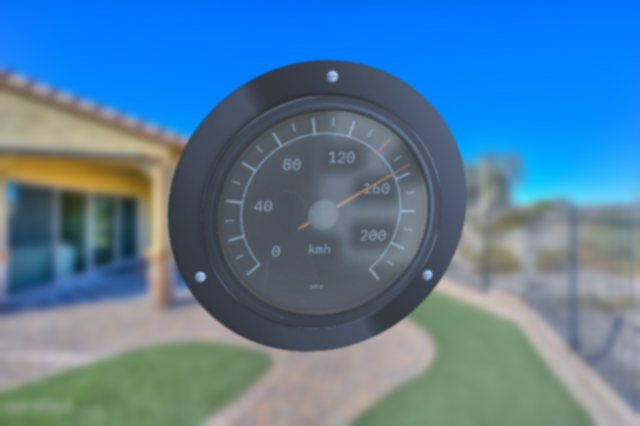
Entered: 155 km/h
